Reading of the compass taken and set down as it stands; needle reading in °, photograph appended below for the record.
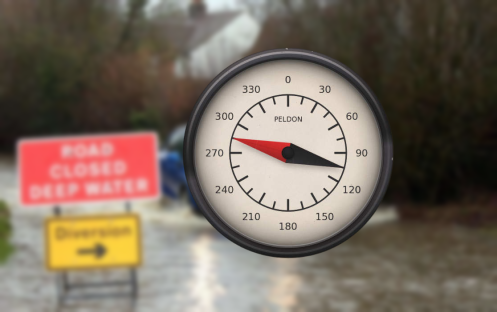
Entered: 285 °
